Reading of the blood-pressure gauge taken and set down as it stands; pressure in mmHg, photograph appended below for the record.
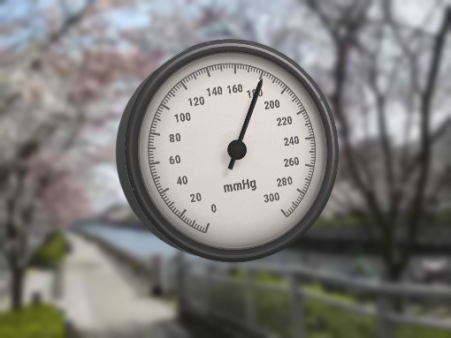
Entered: 180 mmHg
